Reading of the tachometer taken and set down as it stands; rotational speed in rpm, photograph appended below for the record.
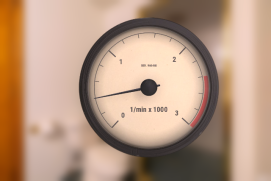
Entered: 400 rpm
